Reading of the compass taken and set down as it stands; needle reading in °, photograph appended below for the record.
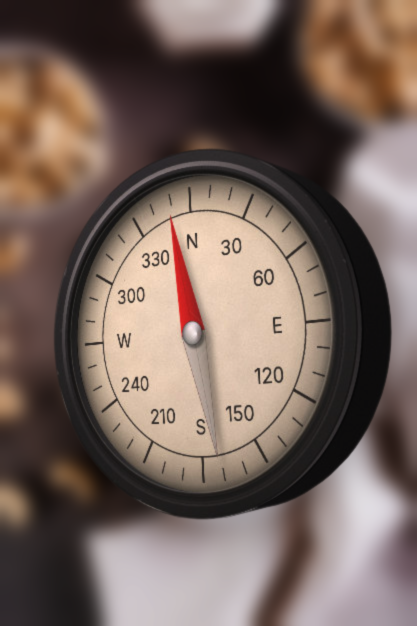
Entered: 350 °
